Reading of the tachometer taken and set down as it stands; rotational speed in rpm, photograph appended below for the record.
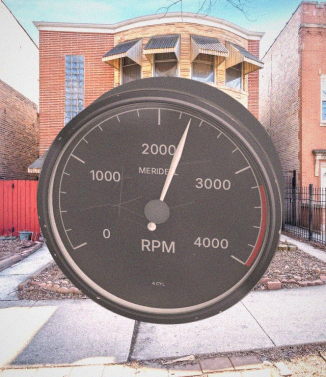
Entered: 2300 rpm
